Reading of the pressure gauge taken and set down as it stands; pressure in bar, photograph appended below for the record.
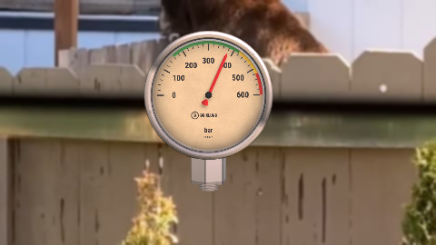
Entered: 380 bar
